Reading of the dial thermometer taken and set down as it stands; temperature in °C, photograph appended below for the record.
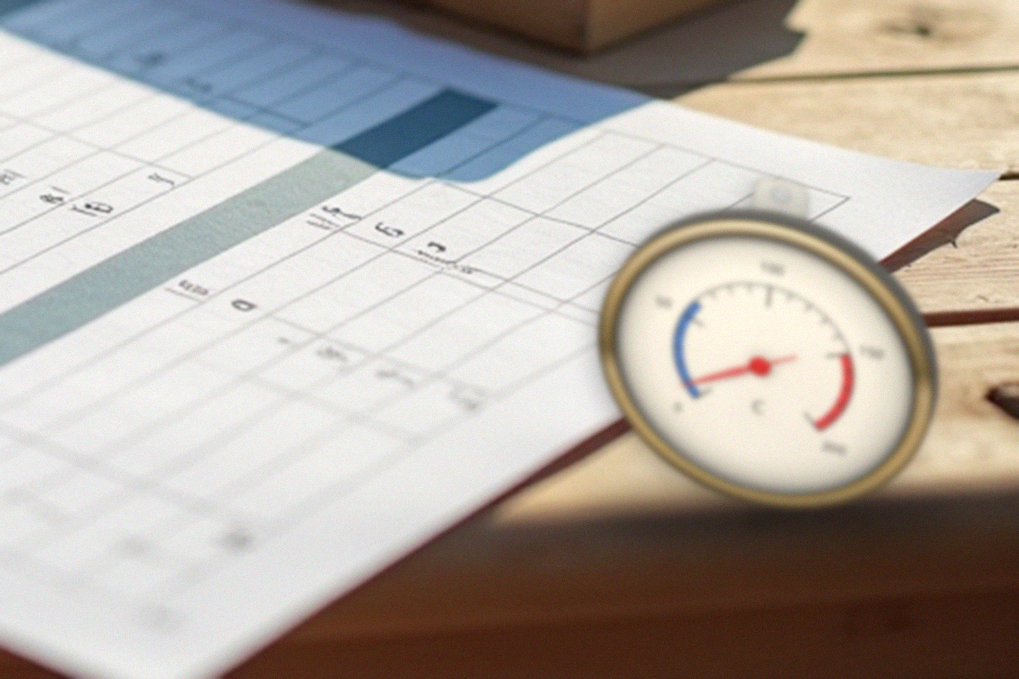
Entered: 10 °C
